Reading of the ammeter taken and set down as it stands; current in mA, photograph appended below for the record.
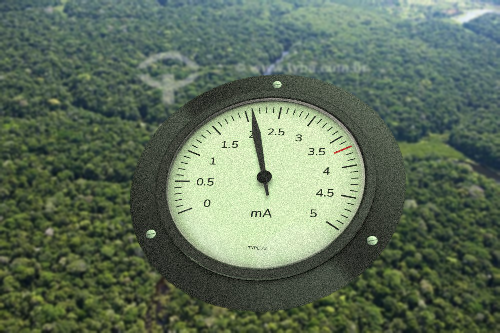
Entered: 2.1 mA
